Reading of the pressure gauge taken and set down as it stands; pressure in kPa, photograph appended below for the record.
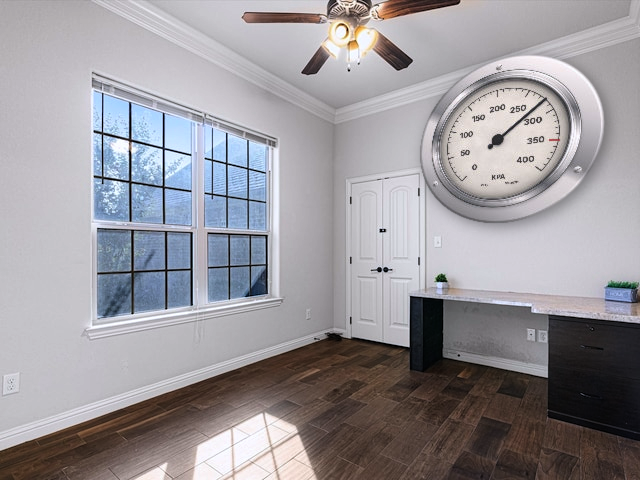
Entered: 280 kPa
